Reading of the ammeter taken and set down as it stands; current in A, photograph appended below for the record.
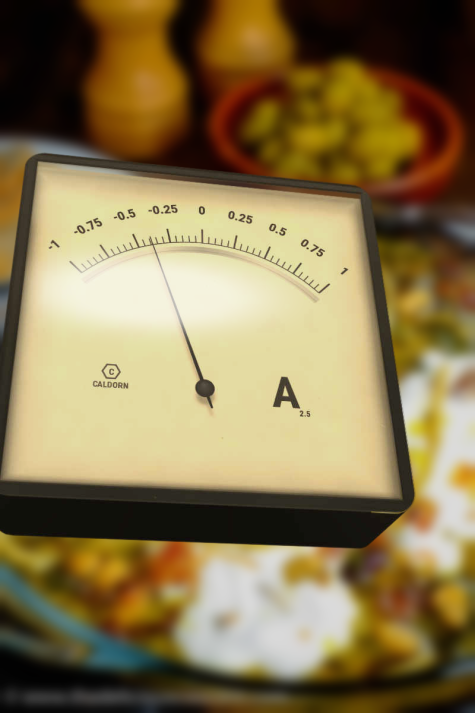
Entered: -0.4 A
